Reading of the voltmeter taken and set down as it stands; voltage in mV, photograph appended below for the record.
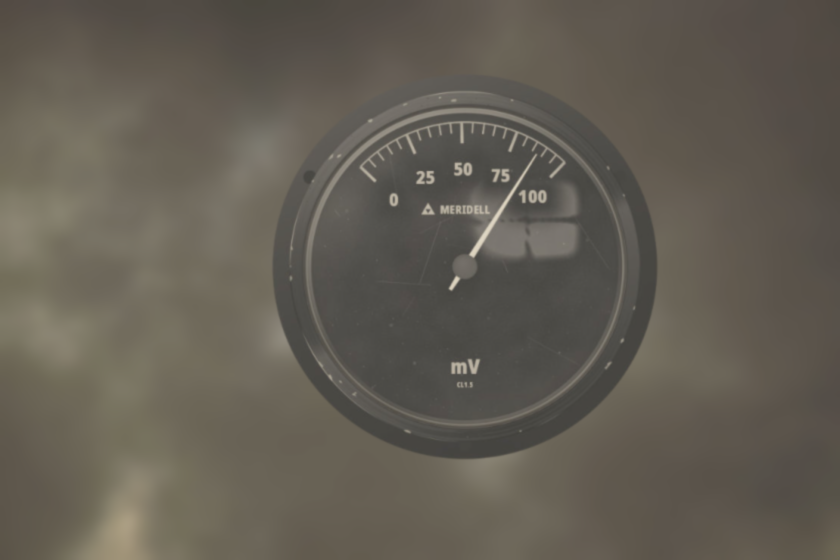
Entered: 87.5 mV
